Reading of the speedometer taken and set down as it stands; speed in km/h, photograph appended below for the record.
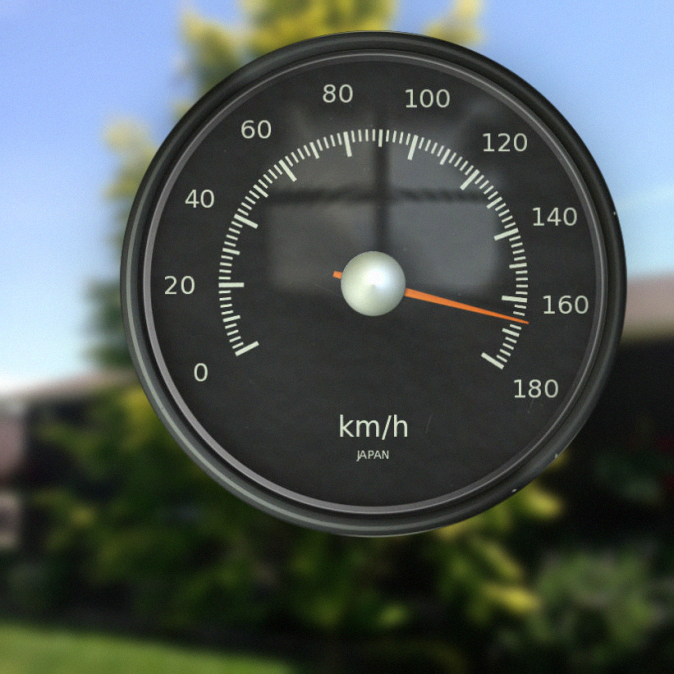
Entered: 166 km/h
